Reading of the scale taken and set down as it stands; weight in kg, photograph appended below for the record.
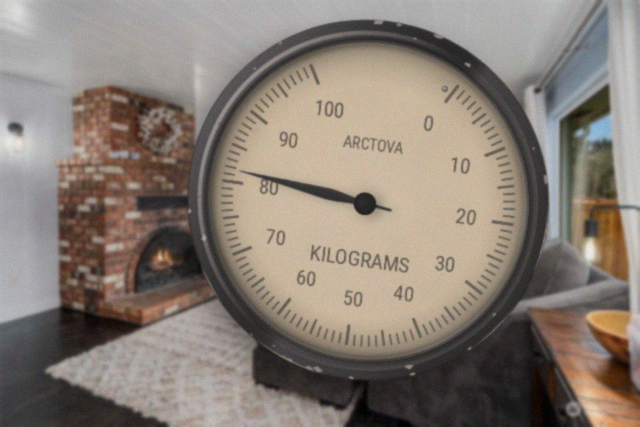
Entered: 82 kg
